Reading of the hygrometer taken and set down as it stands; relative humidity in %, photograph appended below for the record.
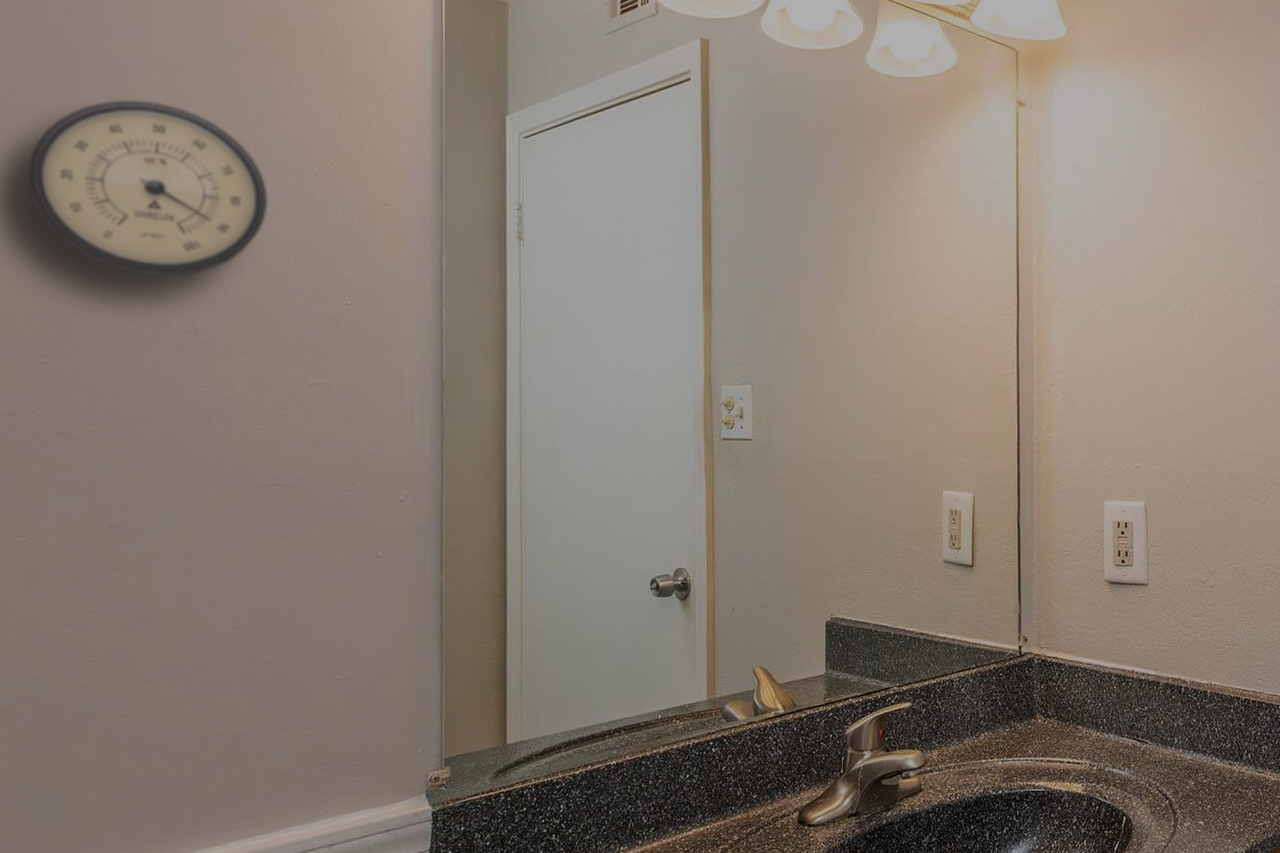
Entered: 90 %
